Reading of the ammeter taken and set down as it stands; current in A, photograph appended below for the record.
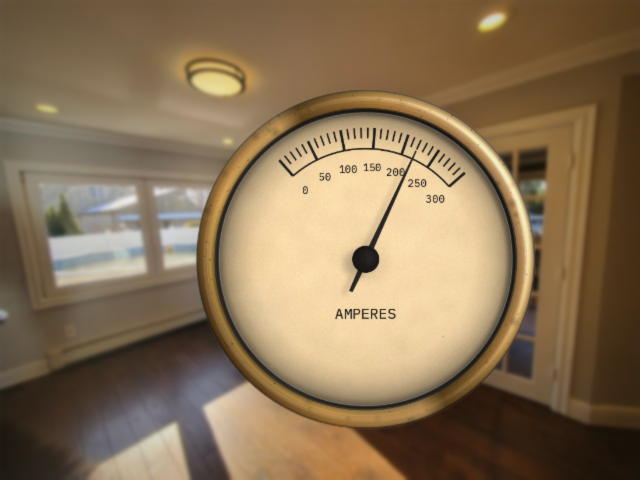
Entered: 220 A
